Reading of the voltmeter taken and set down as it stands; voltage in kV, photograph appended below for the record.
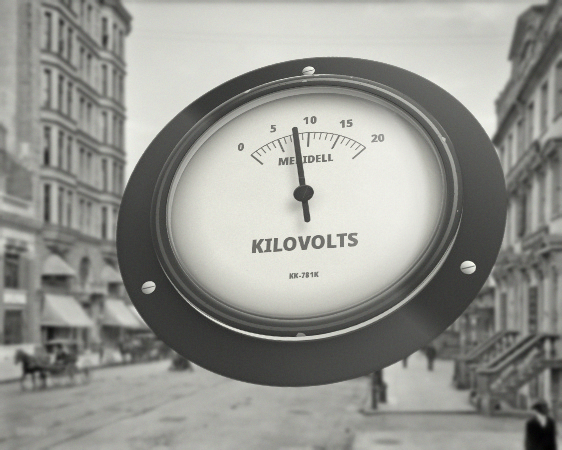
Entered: 8 kV
